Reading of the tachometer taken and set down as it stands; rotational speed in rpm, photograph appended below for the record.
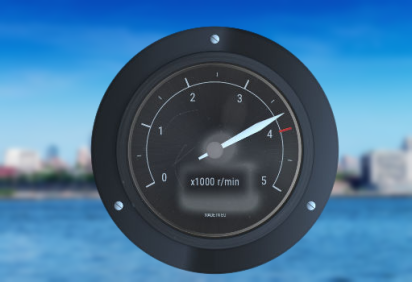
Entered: 3750 rpm
